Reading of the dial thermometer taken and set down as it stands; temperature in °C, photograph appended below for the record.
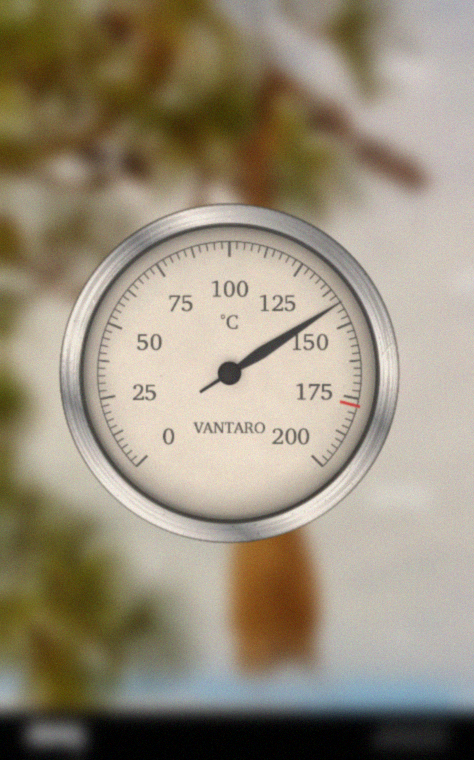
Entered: 142.5 °C
